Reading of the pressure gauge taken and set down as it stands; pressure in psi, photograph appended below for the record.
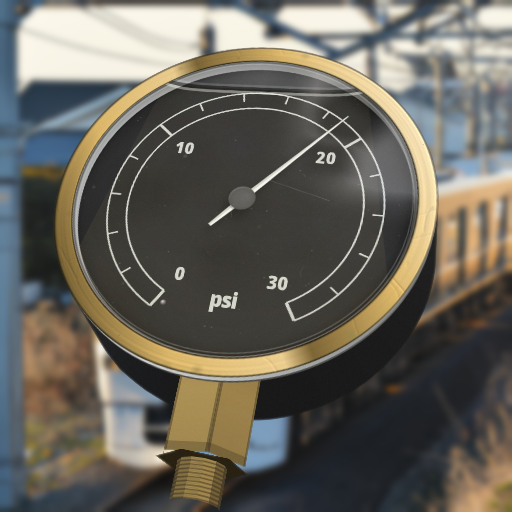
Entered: 19 psi
